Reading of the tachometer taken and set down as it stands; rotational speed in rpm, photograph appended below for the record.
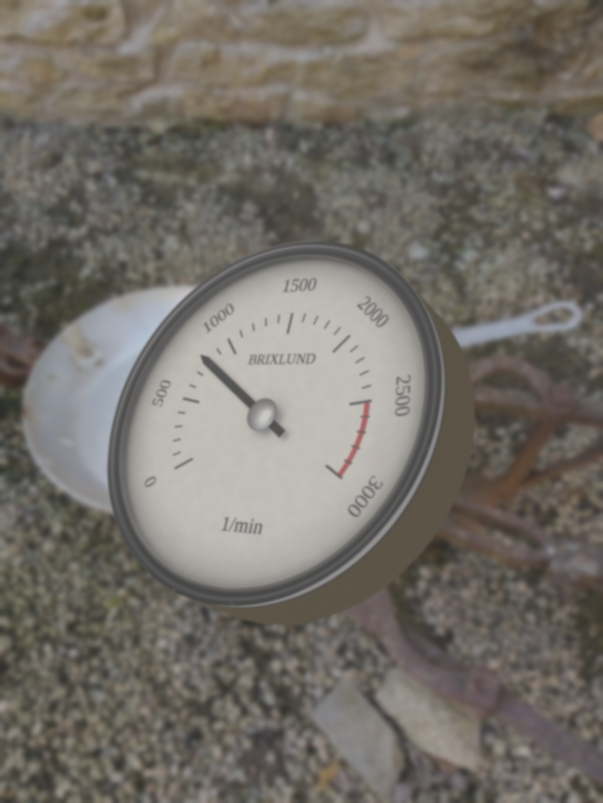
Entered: 800 rpm
